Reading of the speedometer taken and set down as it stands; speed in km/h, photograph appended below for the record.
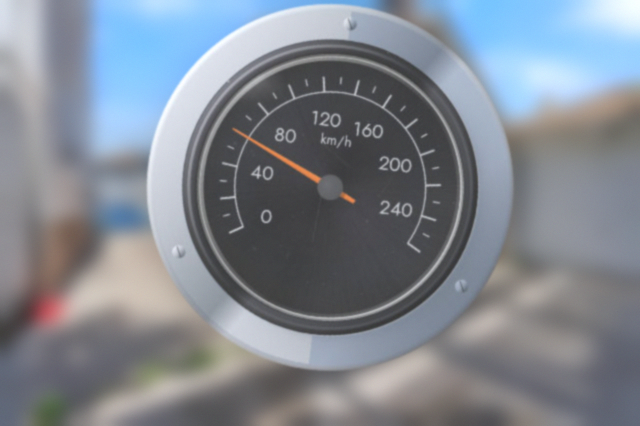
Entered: 60 km/h
